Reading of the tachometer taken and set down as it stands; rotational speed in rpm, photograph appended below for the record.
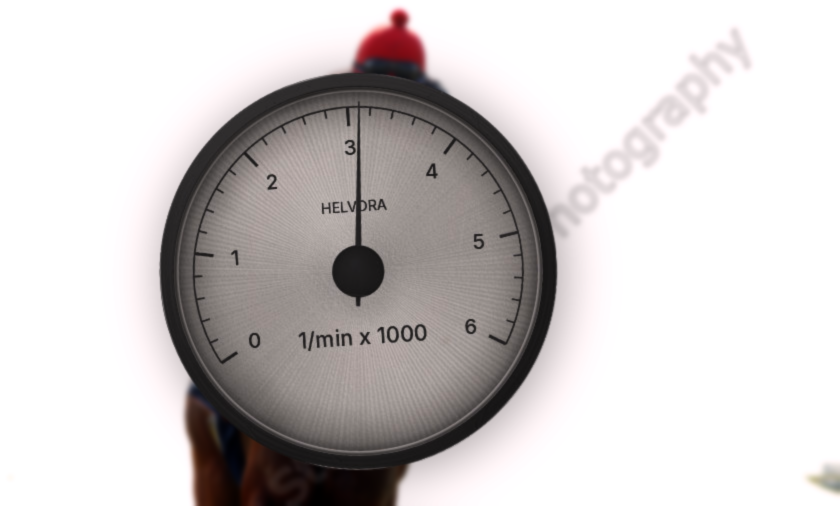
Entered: 3100 rpm
